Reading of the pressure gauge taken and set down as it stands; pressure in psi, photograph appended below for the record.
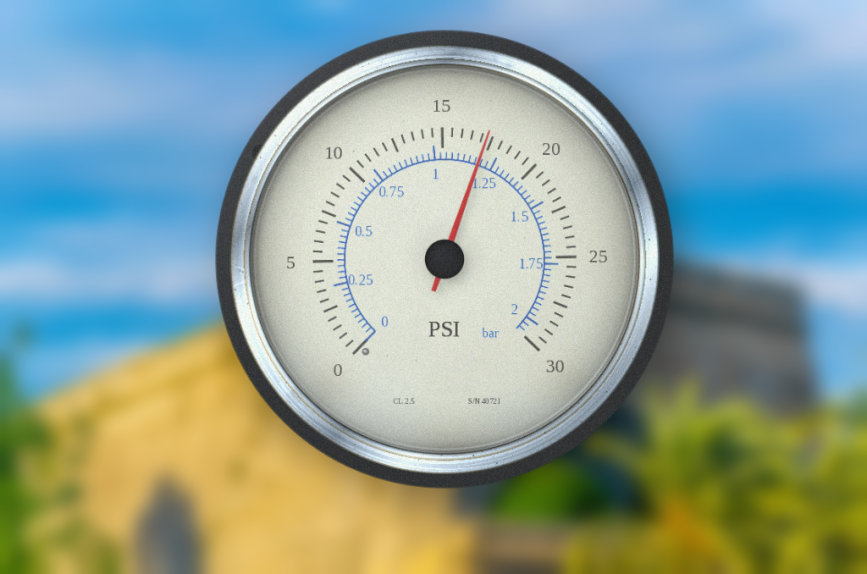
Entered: 17.25 psi
